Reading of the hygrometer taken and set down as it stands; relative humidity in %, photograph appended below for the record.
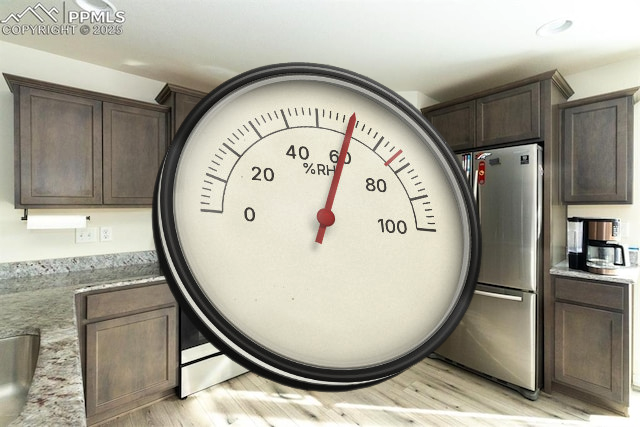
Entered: 60 %
